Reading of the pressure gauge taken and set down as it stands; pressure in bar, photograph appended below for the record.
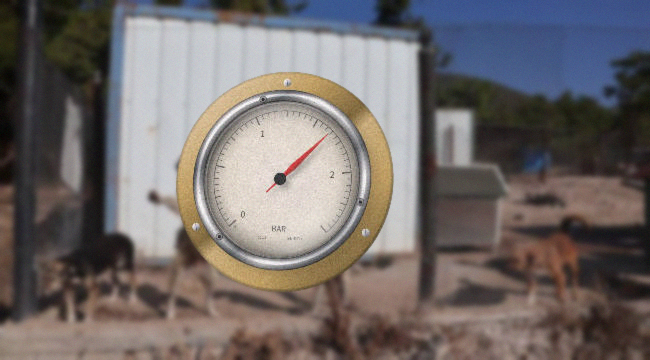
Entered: 1.65 bar
